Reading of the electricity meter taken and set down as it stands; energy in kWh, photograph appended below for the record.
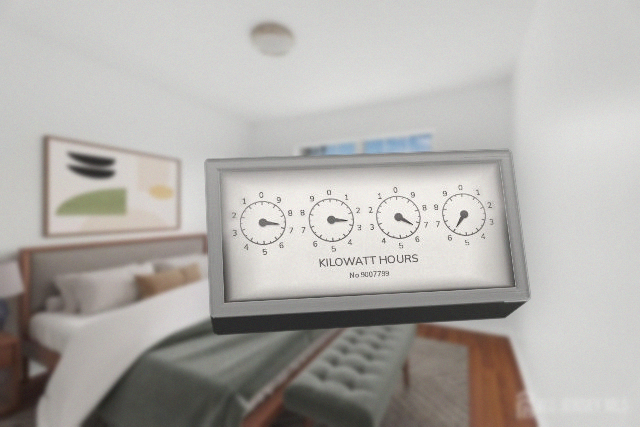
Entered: 7266 kWh
